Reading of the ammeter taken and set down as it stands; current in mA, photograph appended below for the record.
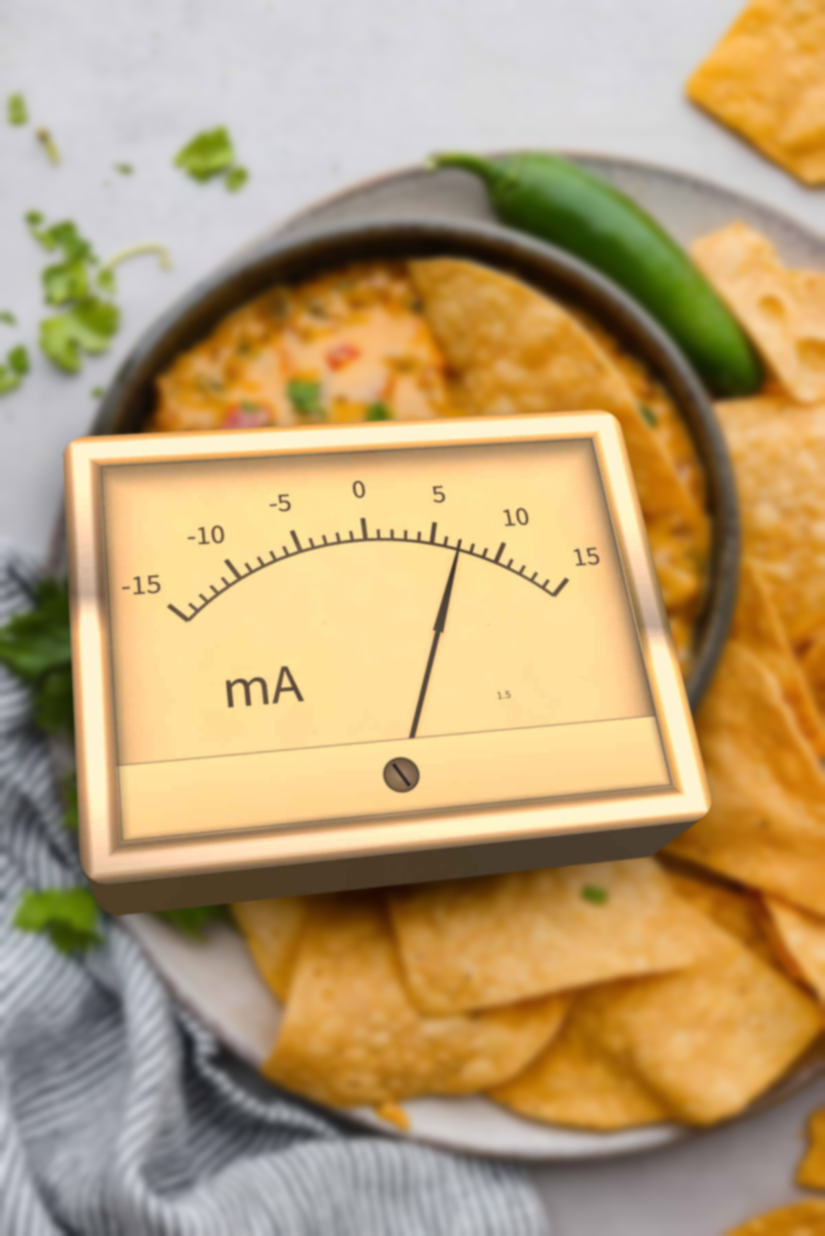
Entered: 7 mA
